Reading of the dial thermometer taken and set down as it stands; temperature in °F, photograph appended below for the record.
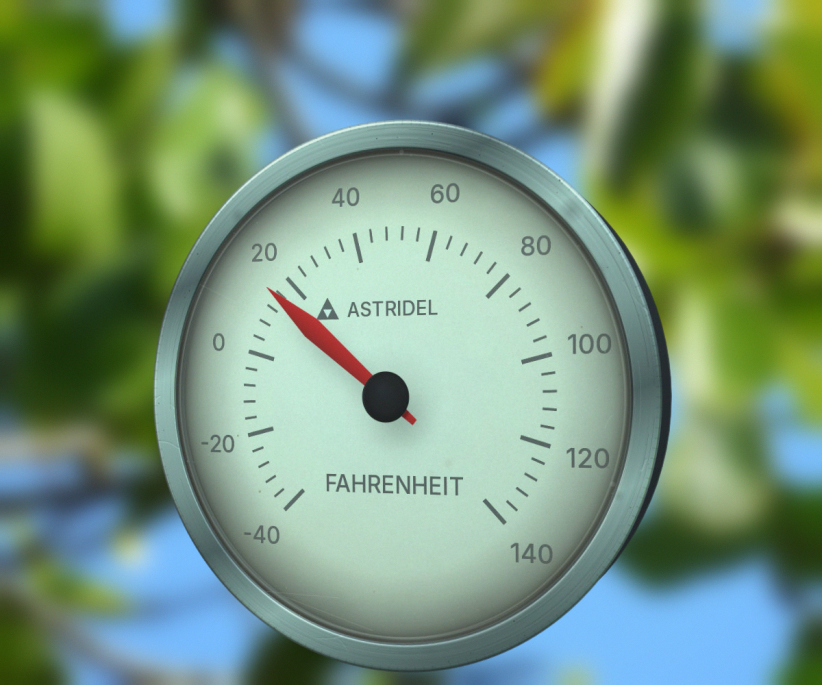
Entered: 16 °F
